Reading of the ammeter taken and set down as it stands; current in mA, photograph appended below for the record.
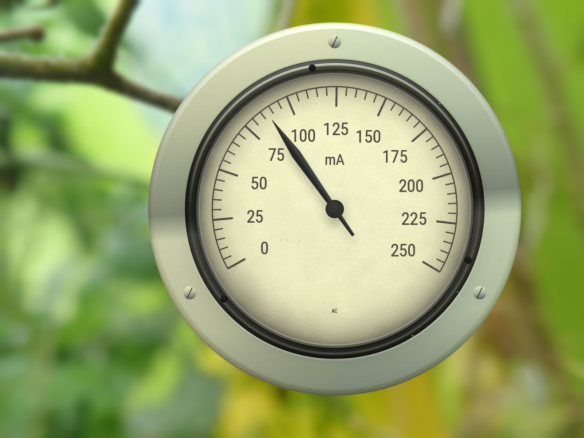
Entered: 87.5 mA
